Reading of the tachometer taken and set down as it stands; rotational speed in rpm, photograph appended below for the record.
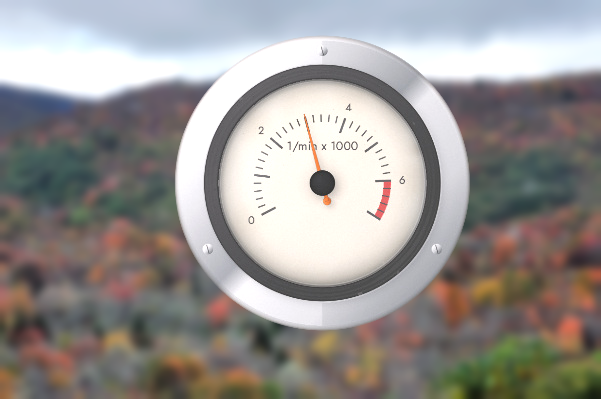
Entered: 3000 rpm
